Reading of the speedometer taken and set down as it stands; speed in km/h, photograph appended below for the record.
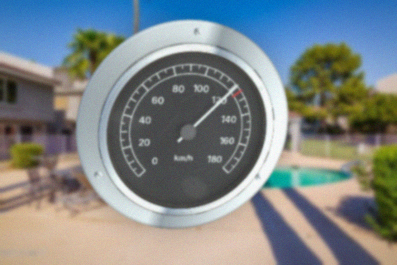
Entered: 120 km/h
